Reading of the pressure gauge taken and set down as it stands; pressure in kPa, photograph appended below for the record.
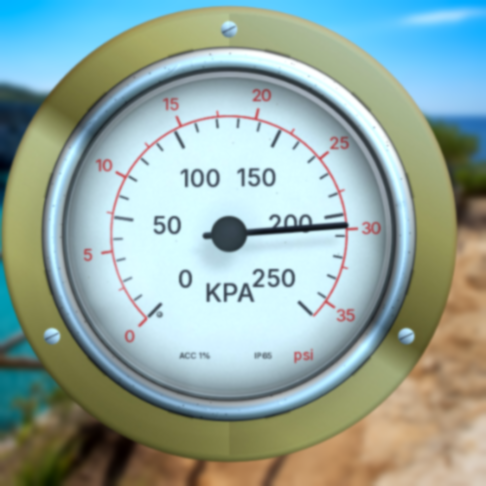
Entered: 205 kPa
